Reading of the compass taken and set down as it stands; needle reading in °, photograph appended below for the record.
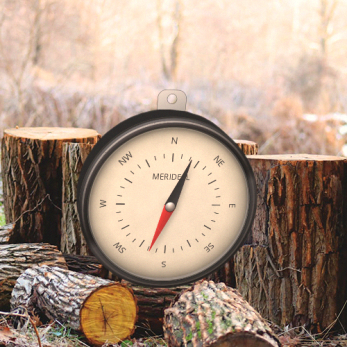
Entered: 200 °
